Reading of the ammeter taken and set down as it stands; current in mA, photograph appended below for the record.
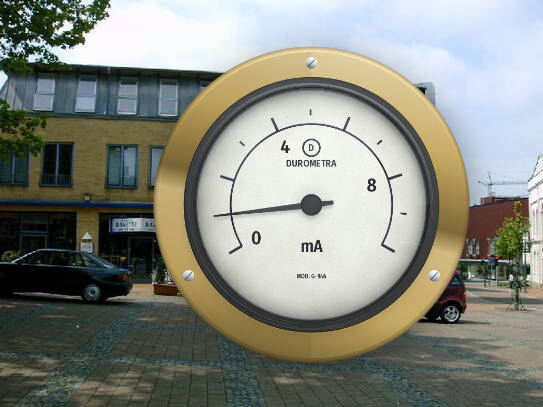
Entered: 1 mA
